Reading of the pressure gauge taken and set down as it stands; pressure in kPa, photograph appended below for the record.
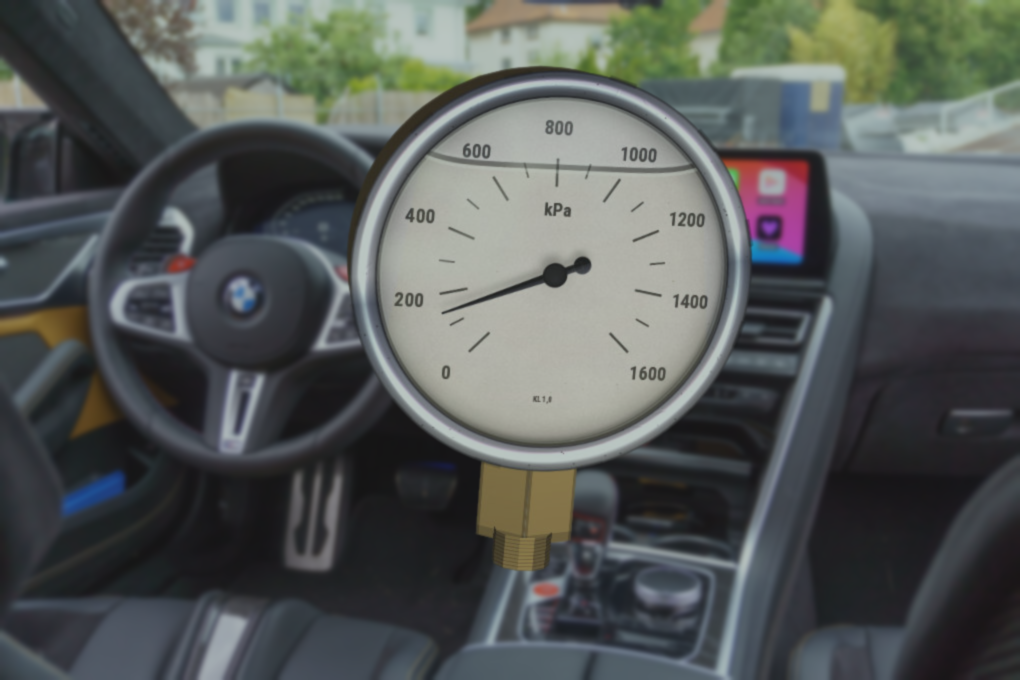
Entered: 150 kPa
